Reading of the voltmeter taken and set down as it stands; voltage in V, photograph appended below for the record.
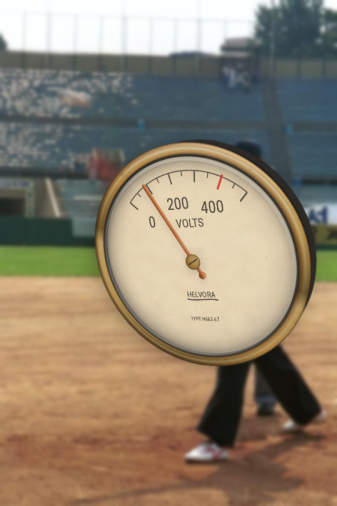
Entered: 100 V
